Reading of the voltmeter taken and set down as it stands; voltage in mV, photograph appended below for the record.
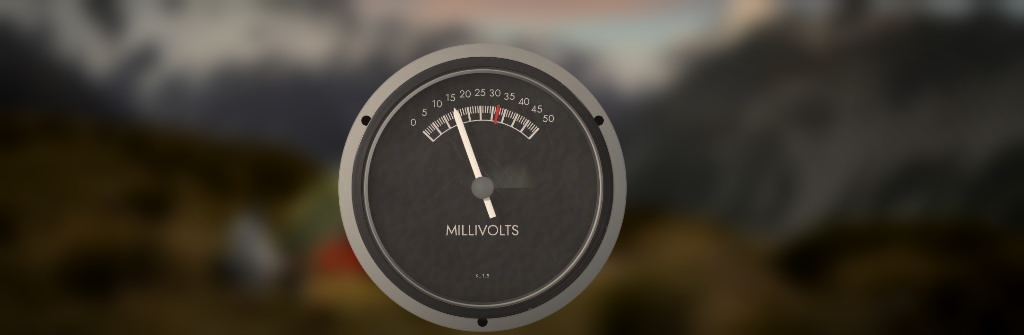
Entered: 15 mV
